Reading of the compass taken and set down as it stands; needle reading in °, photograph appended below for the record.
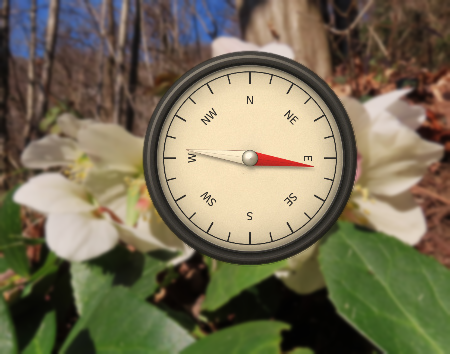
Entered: 97.5 °
